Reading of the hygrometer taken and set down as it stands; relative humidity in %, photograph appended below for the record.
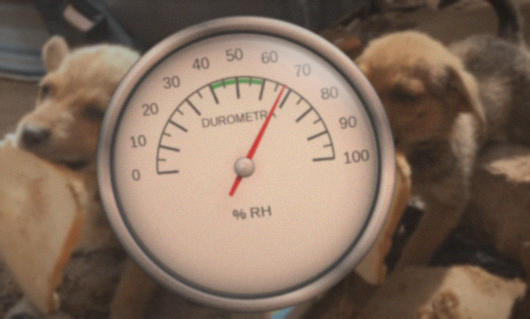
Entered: 67.5 %
